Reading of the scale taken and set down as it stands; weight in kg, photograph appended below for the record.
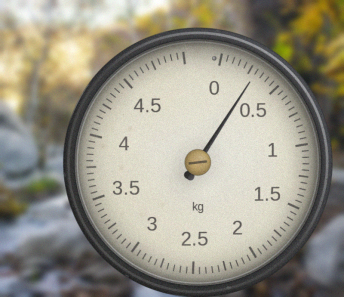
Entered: 0.3 kg
